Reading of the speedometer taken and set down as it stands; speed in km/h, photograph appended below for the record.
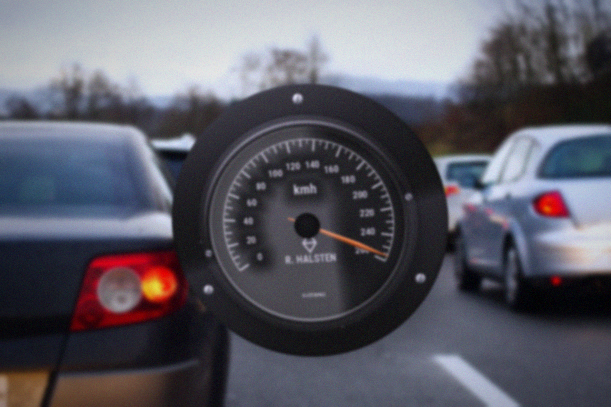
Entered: 255 km/h
